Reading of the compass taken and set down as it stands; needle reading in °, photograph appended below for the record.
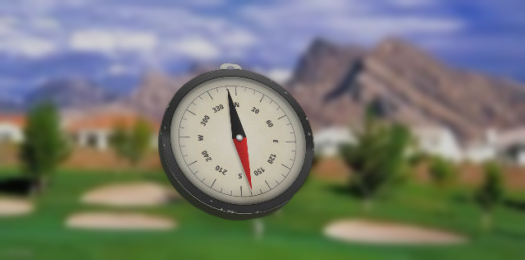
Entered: 170 °
